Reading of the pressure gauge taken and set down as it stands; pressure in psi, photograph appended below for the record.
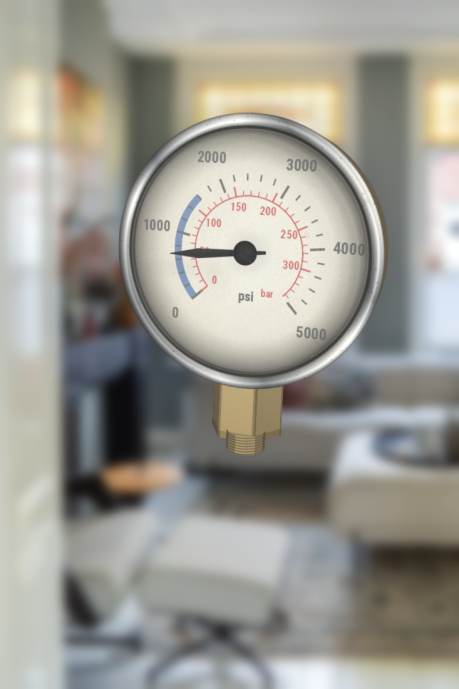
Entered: 700 psi
